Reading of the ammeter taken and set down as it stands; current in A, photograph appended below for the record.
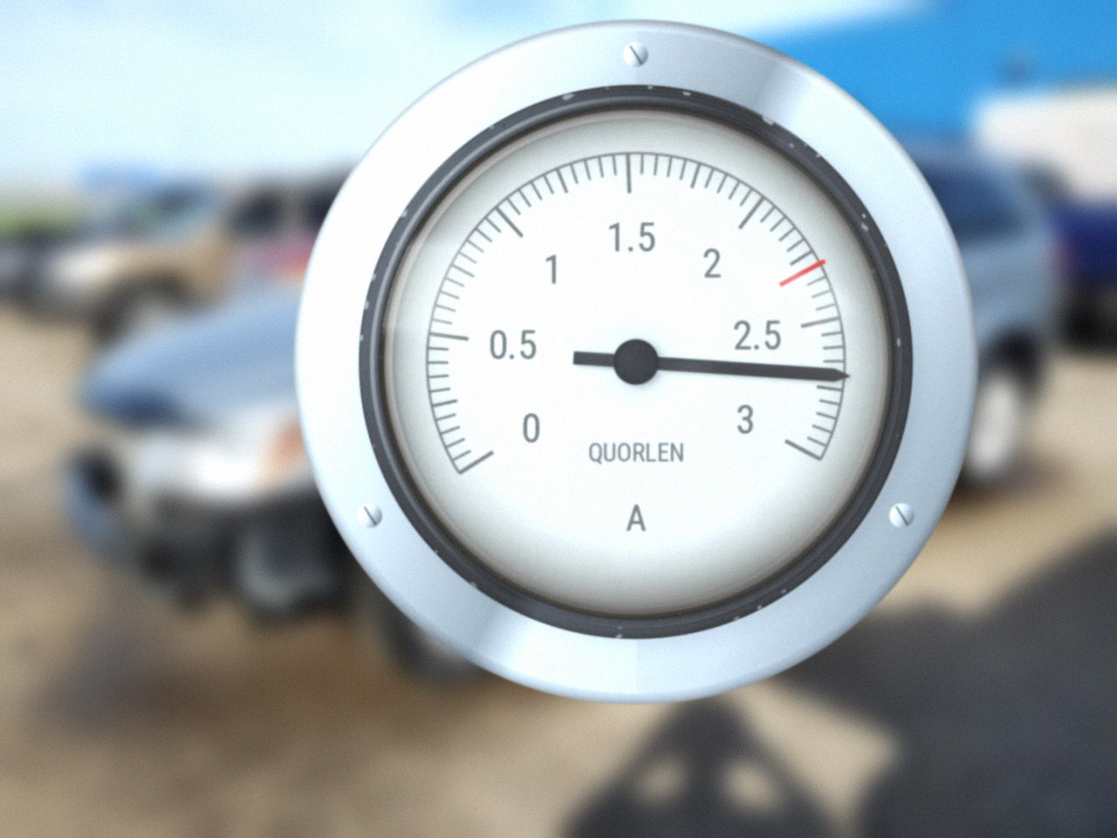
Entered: 2.7 A
